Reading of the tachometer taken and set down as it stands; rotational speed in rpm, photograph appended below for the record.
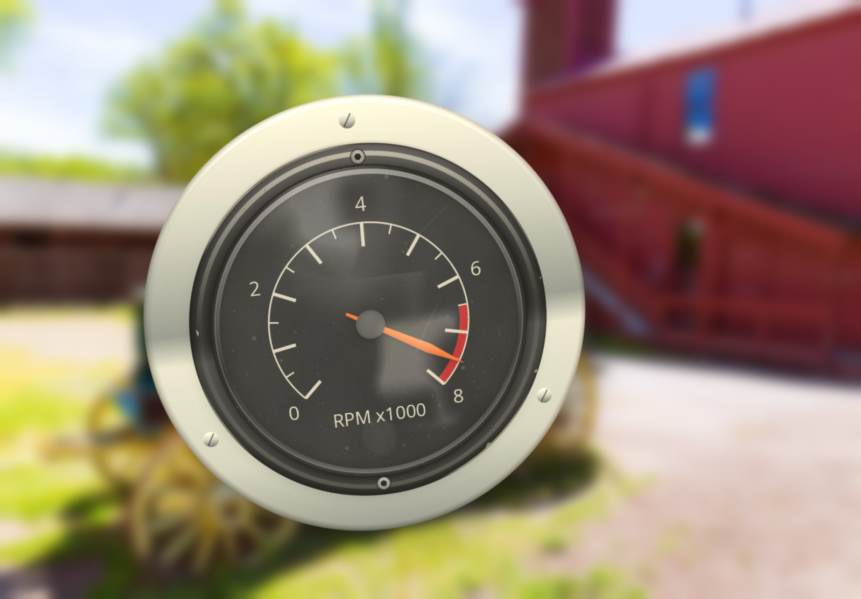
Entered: 7500 rpm
